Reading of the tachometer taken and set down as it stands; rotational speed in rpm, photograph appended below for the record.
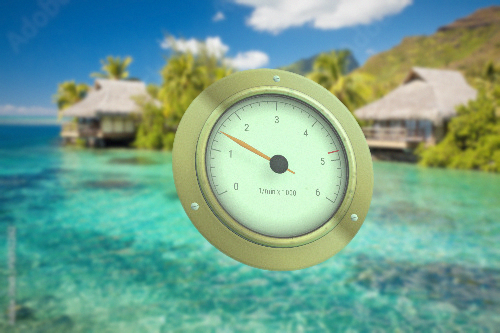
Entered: 1400 rpm
